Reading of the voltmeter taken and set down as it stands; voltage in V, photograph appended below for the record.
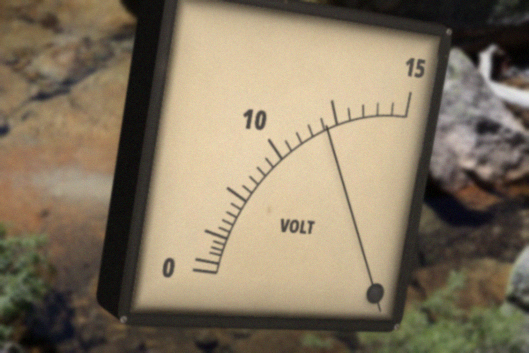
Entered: 12 V
